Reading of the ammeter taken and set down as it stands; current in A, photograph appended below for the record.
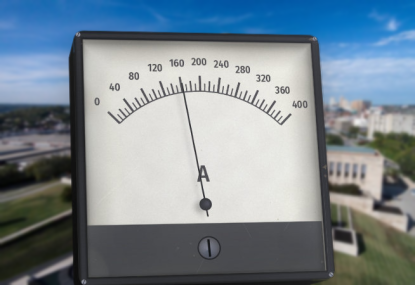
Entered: 160 A
